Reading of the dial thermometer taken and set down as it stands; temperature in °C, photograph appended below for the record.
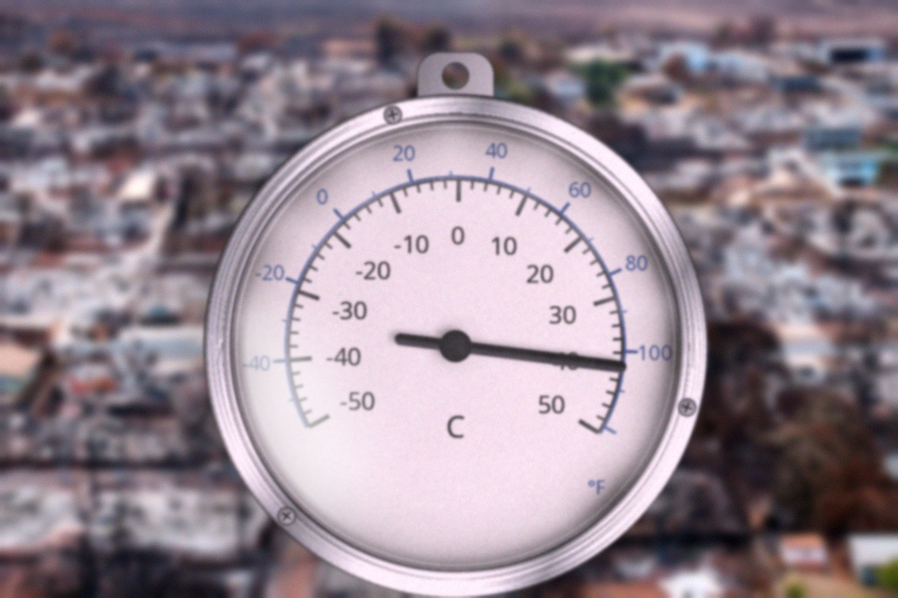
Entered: 40 °C
